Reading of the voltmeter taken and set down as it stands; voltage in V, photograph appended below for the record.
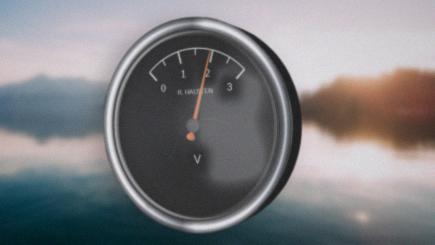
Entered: 2 V
